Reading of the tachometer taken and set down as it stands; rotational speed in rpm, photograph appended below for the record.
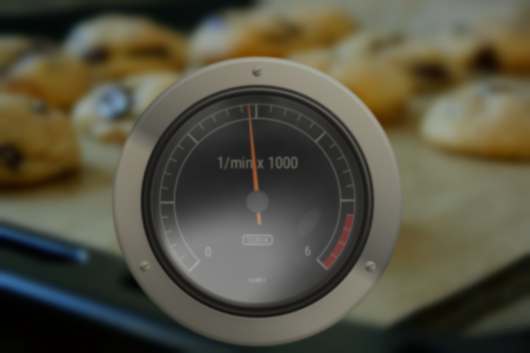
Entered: 2900 rpm
